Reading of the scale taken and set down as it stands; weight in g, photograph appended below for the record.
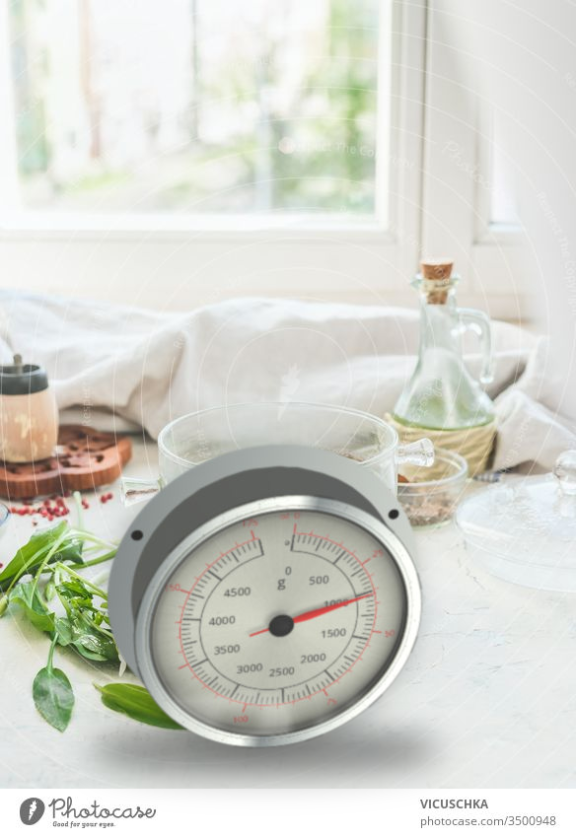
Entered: 1000 g
